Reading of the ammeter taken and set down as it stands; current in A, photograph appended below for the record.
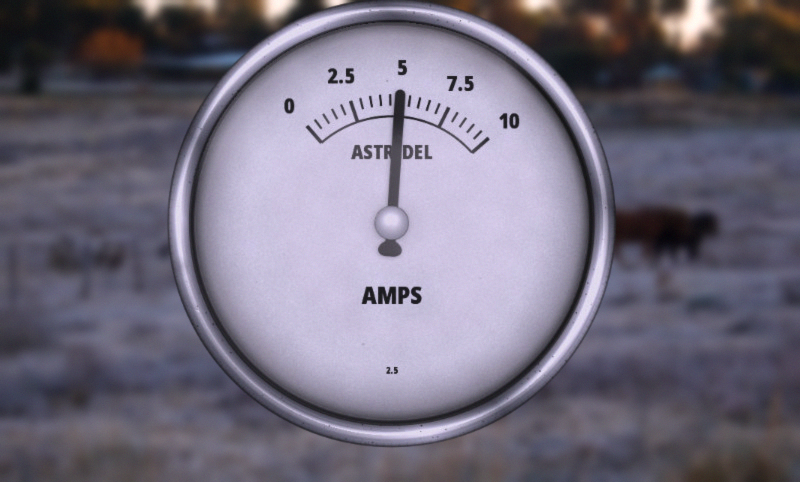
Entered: 5 A
